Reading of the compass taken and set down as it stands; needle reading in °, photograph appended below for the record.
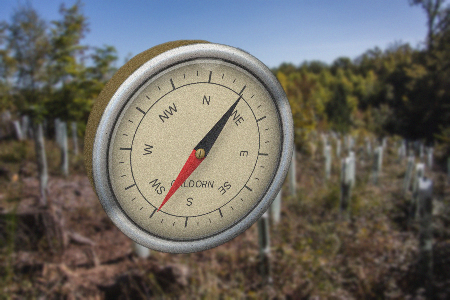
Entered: 210 °
